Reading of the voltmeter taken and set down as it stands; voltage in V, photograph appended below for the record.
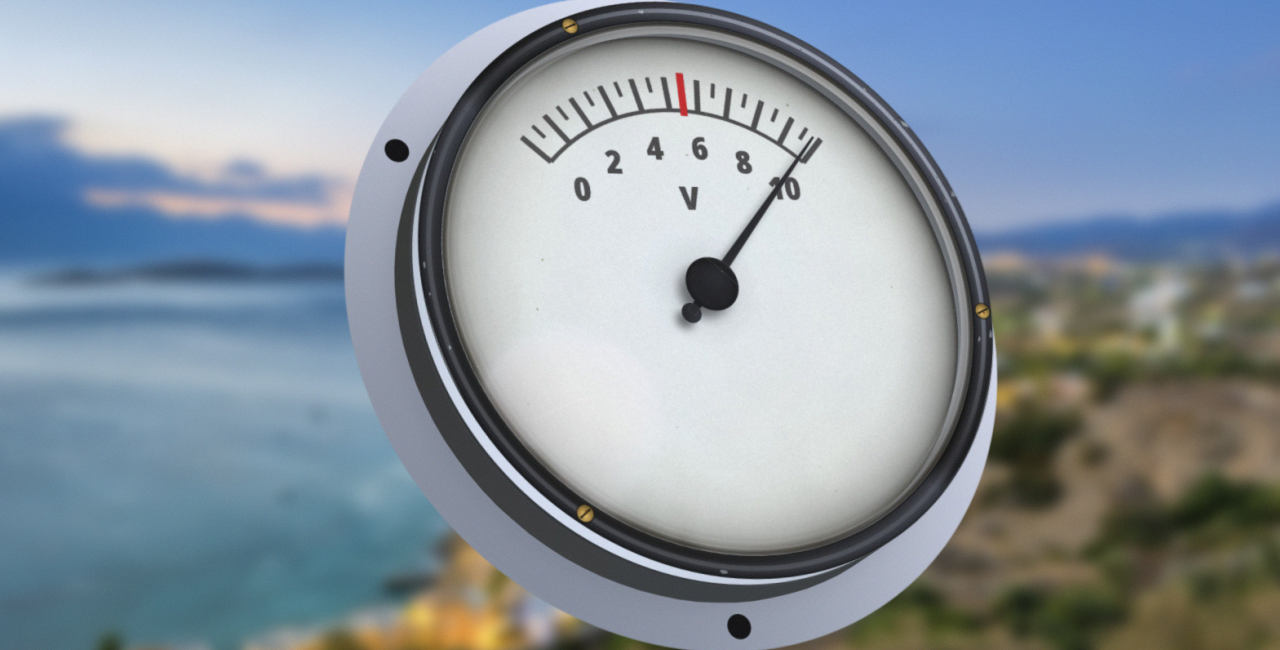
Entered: 9.75 V
